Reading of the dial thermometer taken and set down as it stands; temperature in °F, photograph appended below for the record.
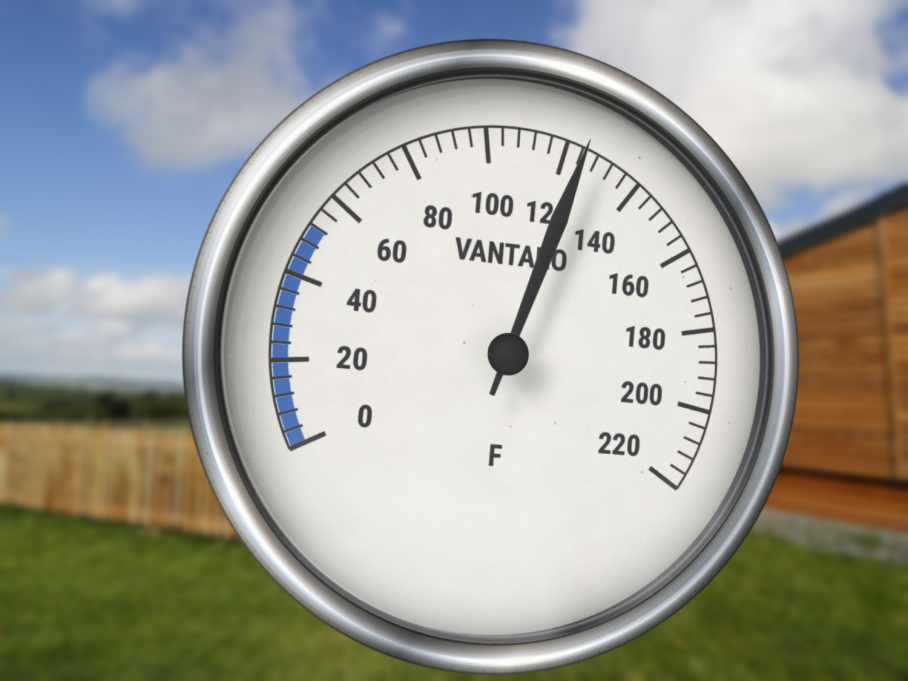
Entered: 124 °F
